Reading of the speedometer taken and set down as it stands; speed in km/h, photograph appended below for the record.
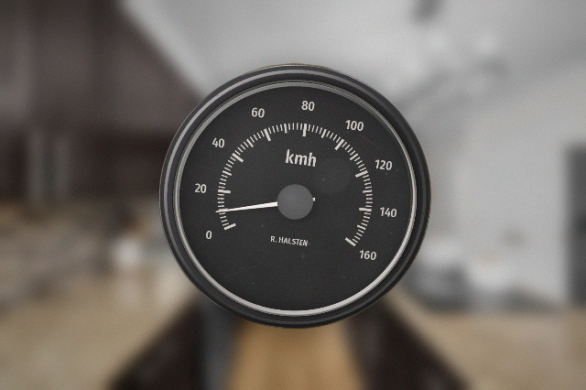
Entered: 10 km/h
